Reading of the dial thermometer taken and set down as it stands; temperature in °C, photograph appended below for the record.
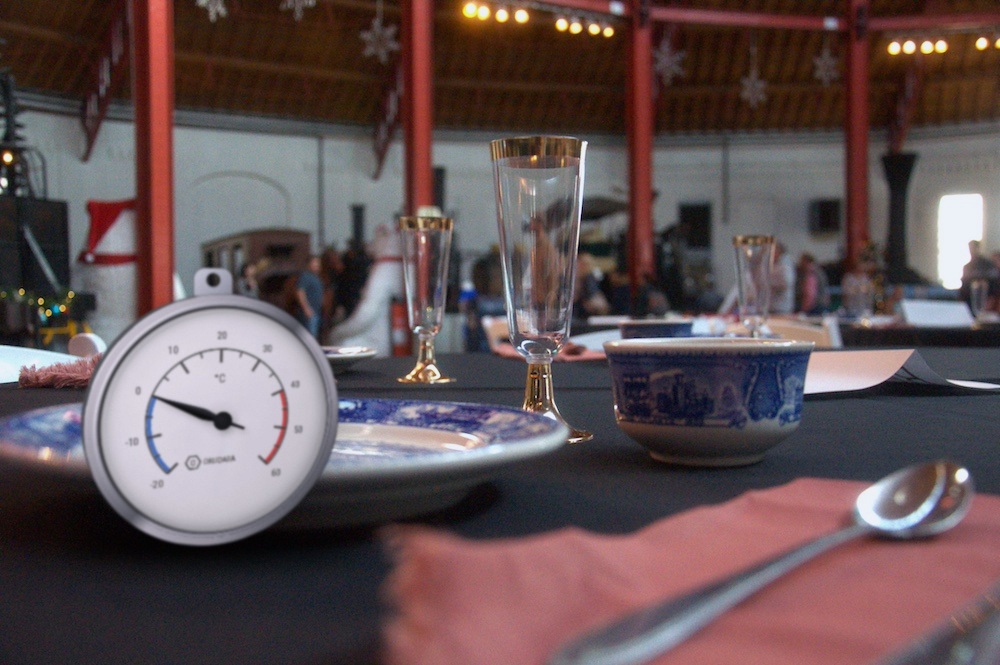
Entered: 0 °C
